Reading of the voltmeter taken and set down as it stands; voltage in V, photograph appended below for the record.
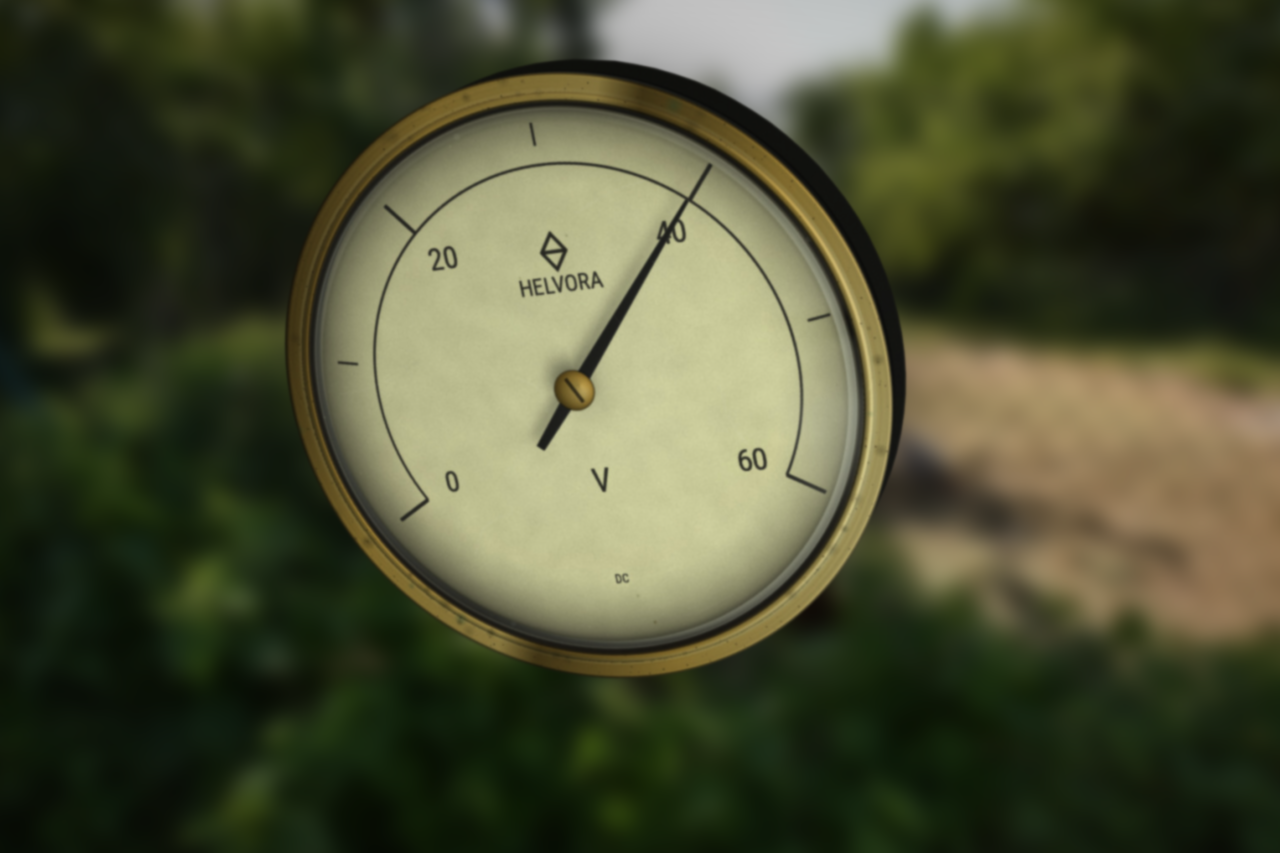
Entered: 40 V
